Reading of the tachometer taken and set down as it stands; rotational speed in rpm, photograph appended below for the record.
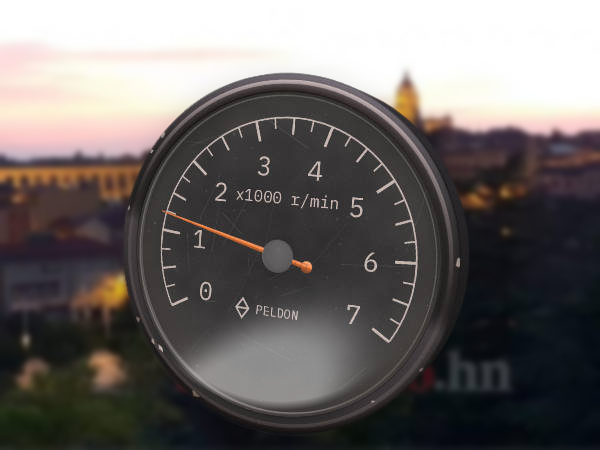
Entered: 1250 rpm
